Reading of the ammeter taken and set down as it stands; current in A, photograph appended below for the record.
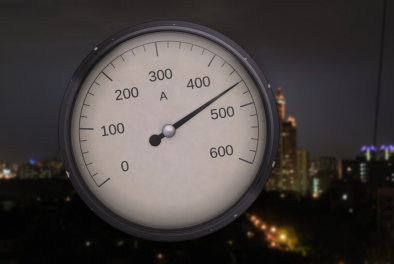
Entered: 460 A
